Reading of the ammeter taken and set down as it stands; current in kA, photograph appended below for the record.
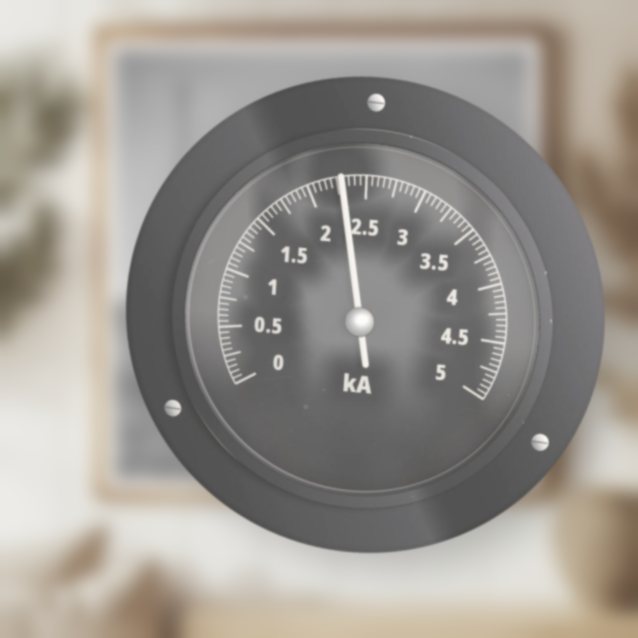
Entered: 2.3 kA
